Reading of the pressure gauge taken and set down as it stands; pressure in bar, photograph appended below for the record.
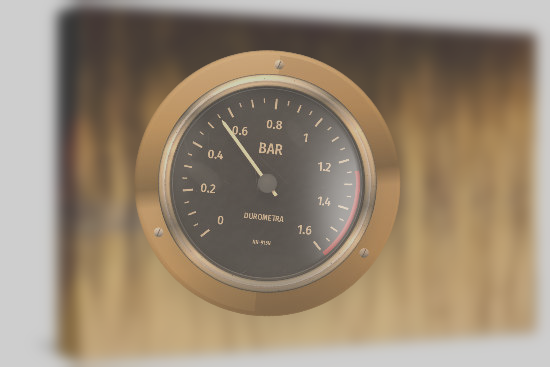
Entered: 0.55 bar
